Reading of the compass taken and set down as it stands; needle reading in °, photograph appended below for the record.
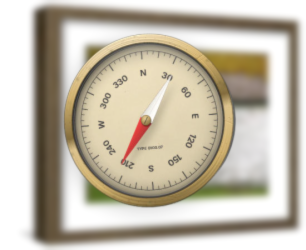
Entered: 215 °
